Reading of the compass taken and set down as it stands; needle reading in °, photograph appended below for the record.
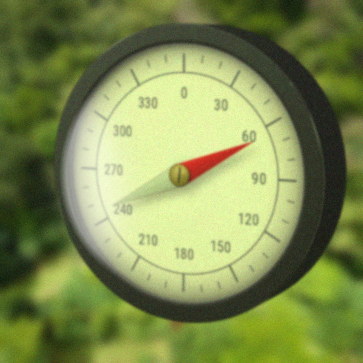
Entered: 65 °
